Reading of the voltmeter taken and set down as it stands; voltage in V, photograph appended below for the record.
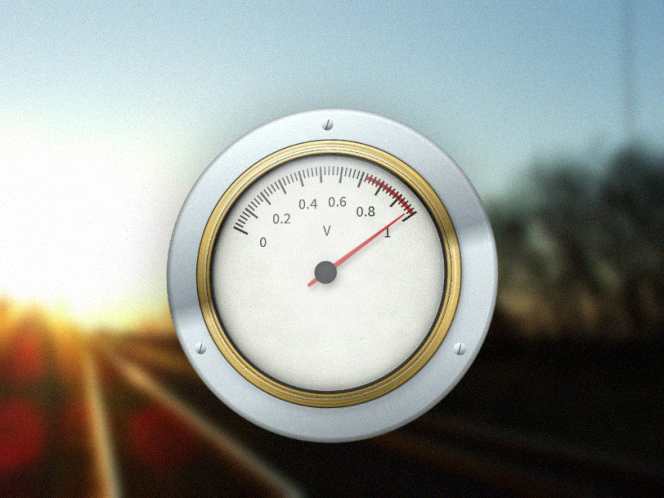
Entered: 0.98 V
